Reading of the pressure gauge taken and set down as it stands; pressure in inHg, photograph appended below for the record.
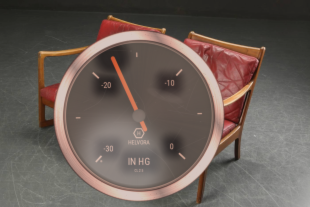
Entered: -17.5 inHg
